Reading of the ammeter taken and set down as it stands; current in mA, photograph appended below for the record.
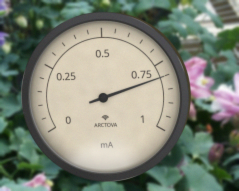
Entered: 0.8 mA
